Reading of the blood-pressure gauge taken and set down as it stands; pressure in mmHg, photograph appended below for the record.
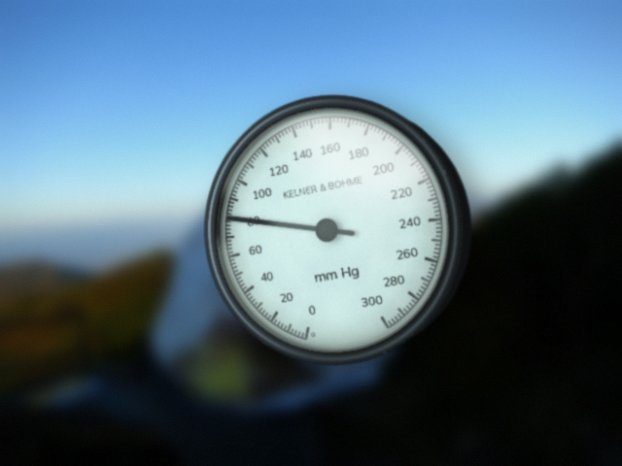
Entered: 80 mmHg
